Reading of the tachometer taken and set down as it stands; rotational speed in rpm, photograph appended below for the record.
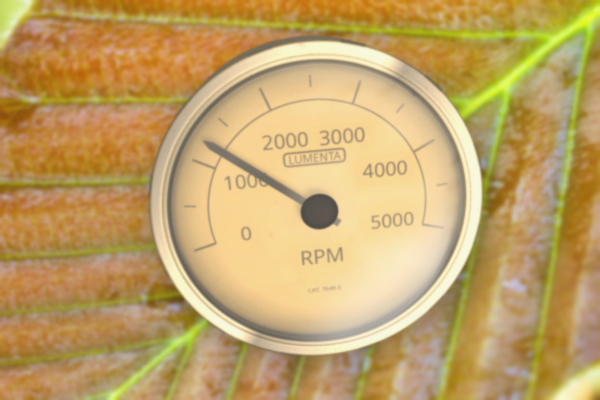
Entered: 1250 rpm
